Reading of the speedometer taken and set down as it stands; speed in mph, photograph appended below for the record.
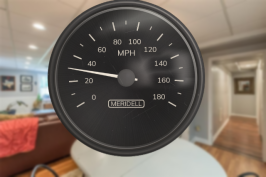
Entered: 30 mph
